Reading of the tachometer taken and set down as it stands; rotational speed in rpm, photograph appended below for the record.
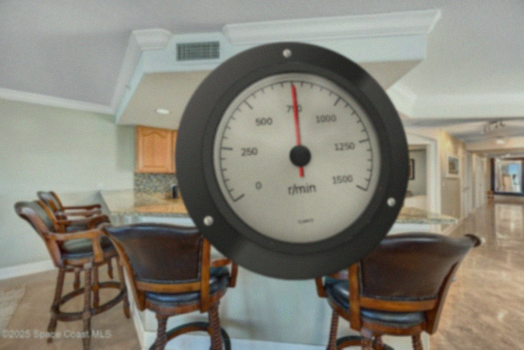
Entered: 750 rpm
